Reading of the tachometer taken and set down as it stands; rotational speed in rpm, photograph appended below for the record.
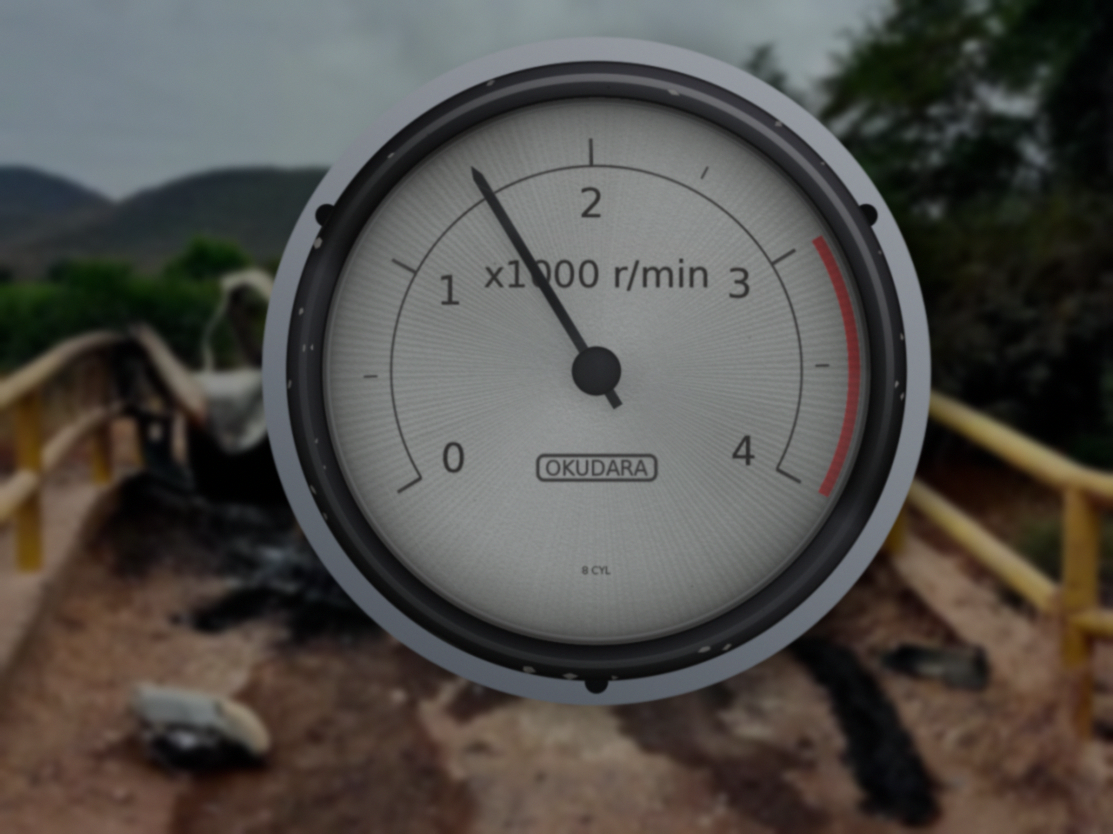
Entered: 1500 rpm
